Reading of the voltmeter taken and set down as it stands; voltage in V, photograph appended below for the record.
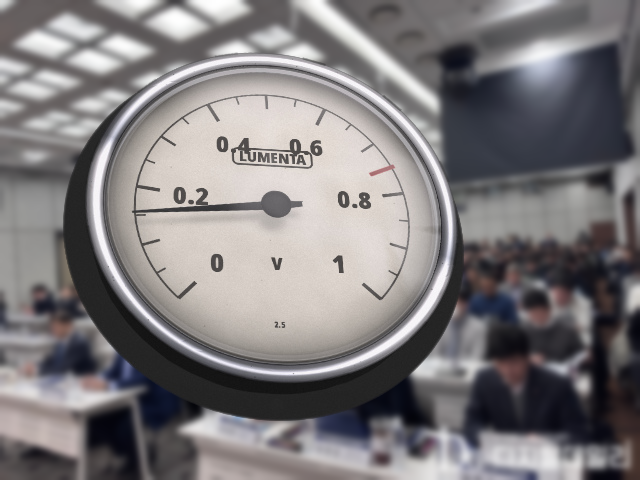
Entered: 0.15 V
